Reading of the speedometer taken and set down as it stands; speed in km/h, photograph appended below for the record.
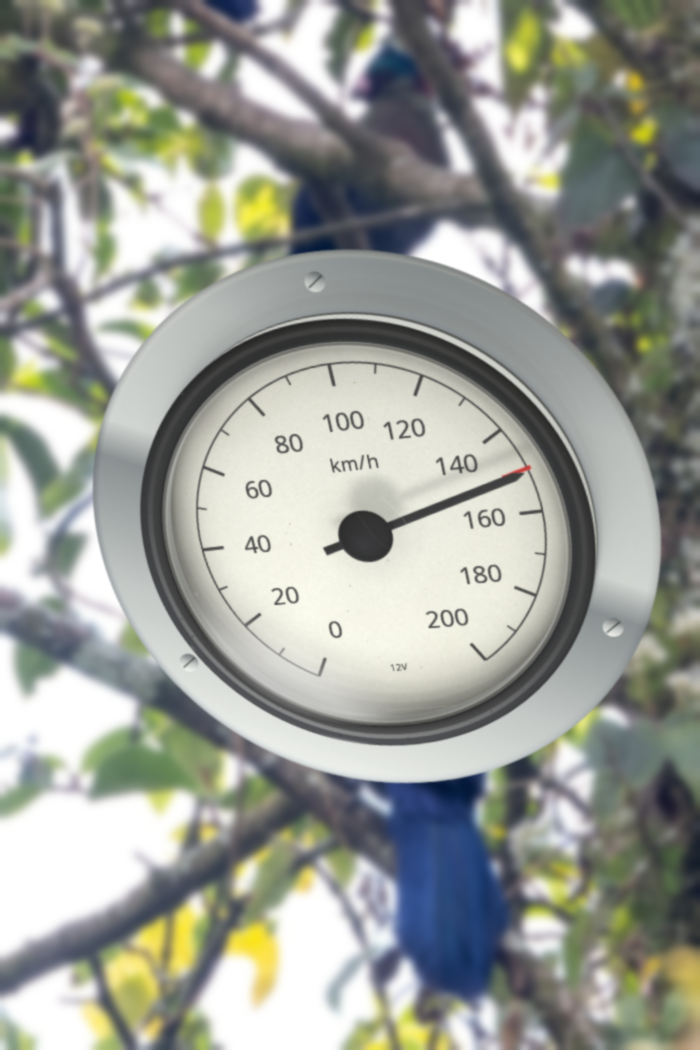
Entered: 150 km/h
